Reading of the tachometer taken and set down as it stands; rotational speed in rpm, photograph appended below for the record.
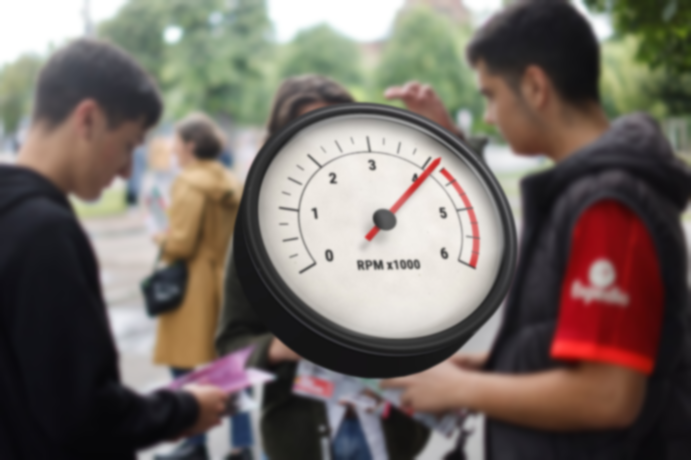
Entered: 4125 rpm
